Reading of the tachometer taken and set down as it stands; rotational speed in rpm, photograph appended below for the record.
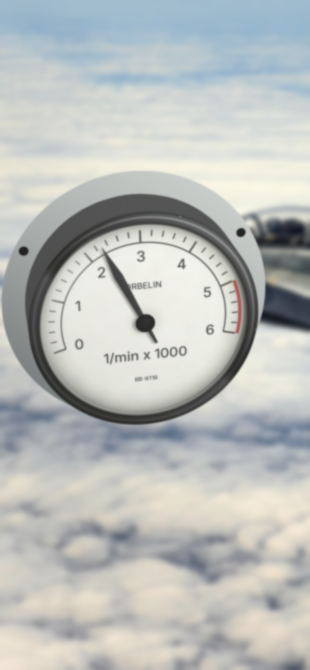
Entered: 2300 rpm
